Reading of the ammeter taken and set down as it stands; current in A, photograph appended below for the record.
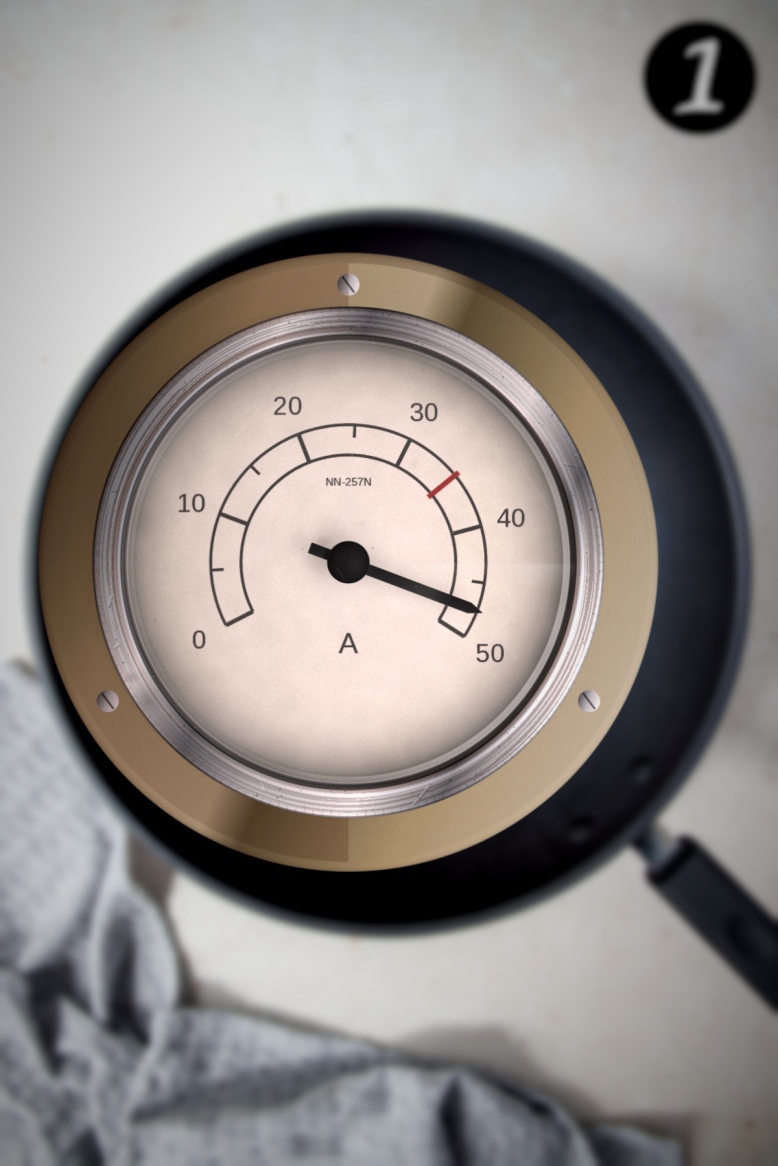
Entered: 47.5 A
